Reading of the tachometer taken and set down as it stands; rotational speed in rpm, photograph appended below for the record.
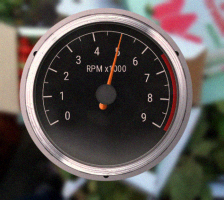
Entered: 5000 rpm
